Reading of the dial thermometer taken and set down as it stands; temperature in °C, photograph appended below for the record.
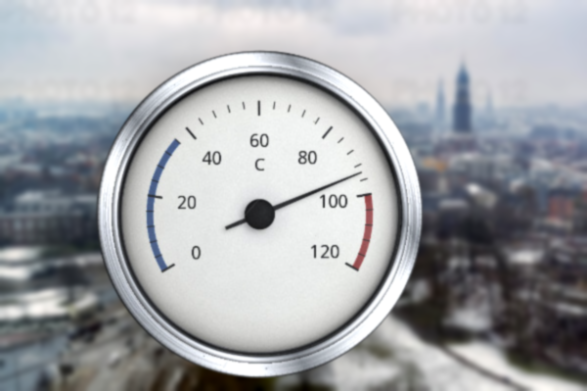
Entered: 94 °C
